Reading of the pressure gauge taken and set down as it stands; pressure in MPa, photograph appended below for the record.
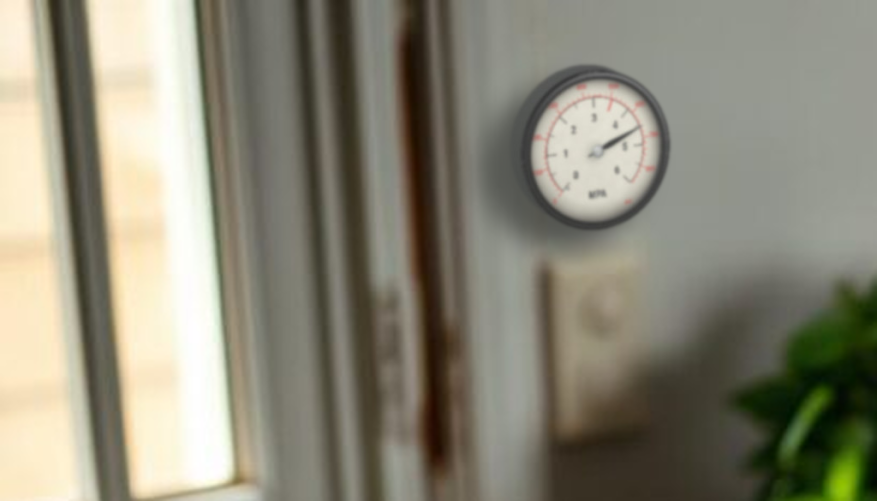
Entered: 4.5 MPa
